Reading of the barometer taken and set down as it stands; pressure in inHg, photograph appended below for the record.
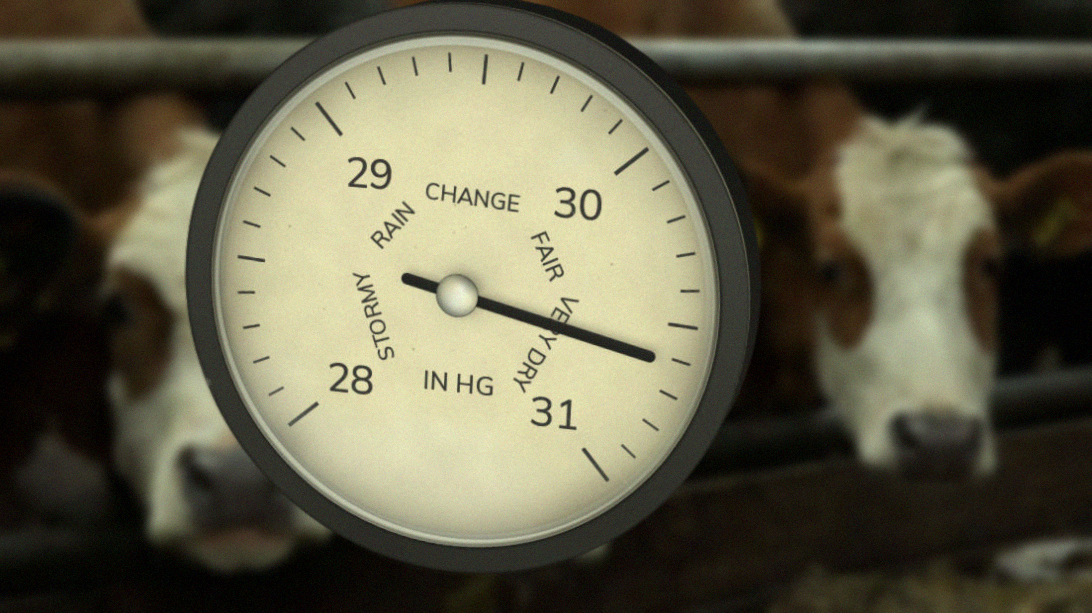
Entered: 30.6 inHg
